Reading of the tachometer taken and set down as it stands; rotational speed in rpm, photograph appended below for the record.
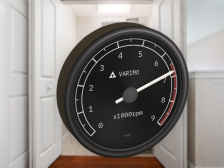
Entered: 6750 rpm
